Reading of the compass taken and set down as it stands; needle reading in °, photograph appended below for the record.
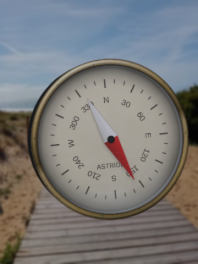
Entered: 155 °
